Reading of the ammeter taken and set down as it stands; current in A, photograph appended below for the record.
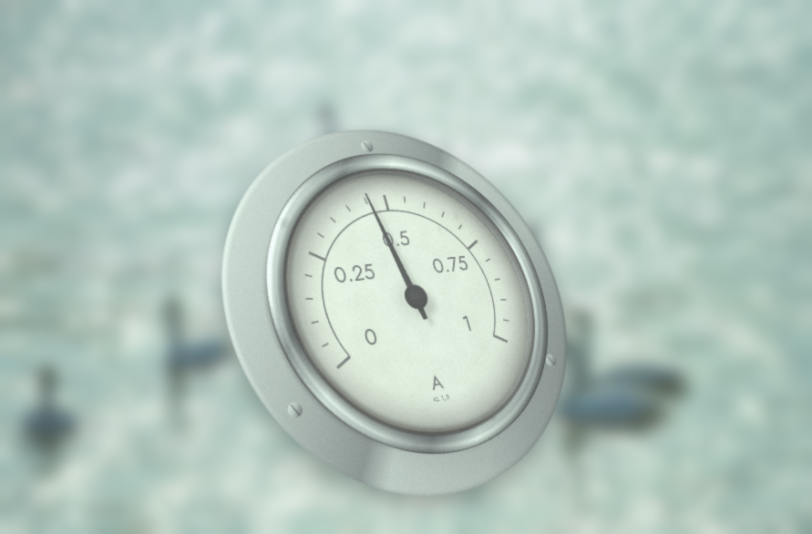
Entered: 0.45 A
